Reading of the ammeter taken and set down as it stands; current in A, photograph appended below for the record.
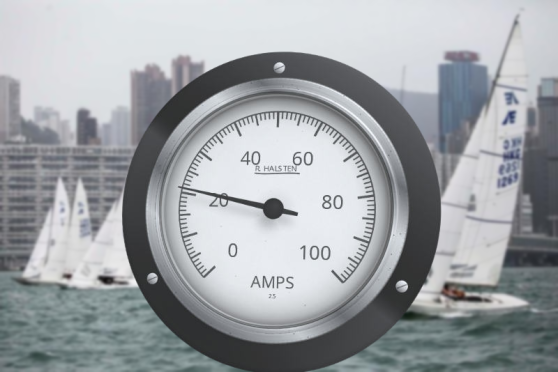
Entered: 21 A
